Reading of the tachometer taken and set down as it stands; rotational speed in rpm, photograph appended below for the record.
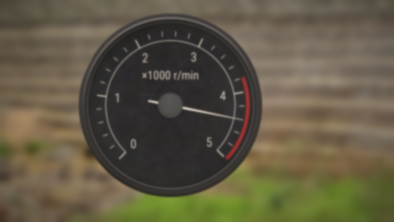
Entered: 4400 rpm
